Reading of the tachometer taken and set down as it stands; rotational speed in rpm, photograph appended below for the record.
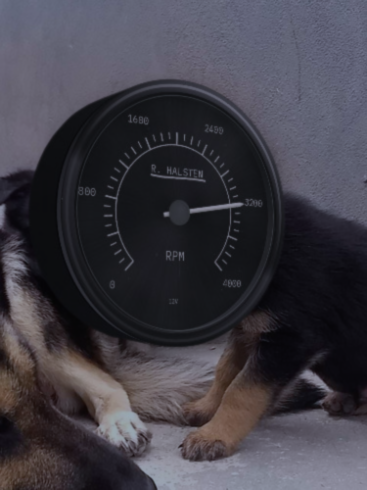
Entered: 3200 rpm
